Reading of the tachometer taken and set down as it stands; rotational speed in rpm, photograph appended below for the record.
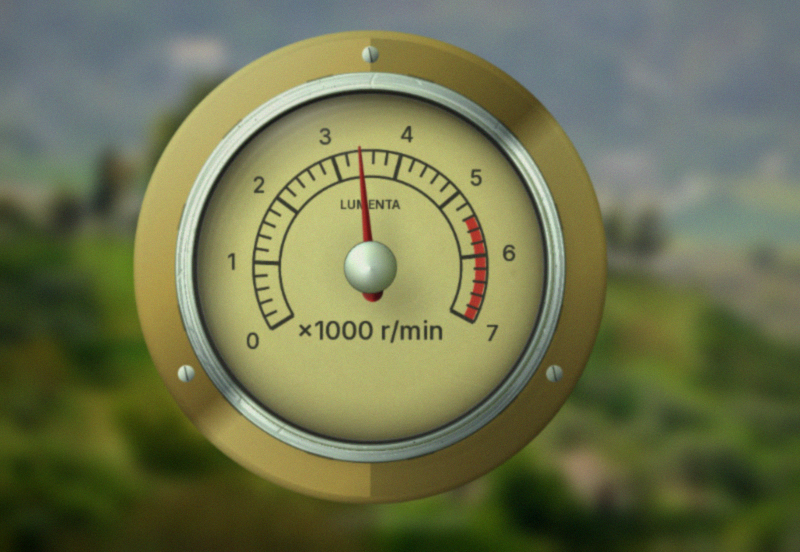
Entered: 3400 rpm
